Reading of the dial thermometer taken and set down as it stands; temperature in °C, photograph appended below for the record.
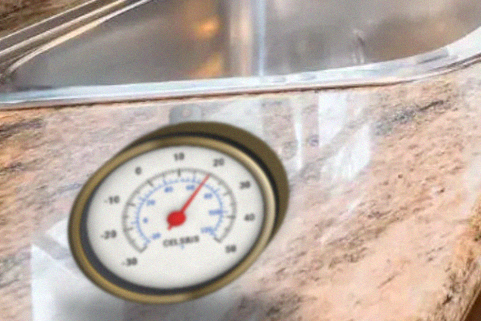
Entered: 20 °C
